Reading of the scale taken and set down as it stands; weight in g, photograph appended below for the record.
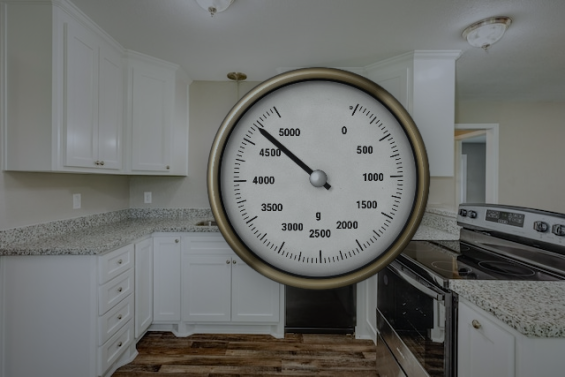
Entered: 4700 g
